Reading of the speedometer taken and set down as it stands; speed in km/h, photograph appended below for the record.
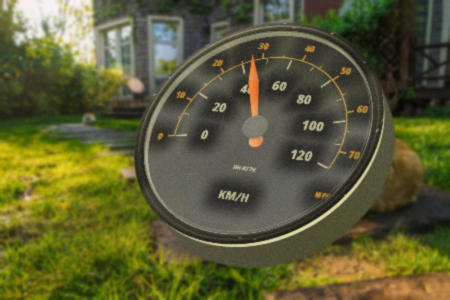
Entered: 45 km/h
